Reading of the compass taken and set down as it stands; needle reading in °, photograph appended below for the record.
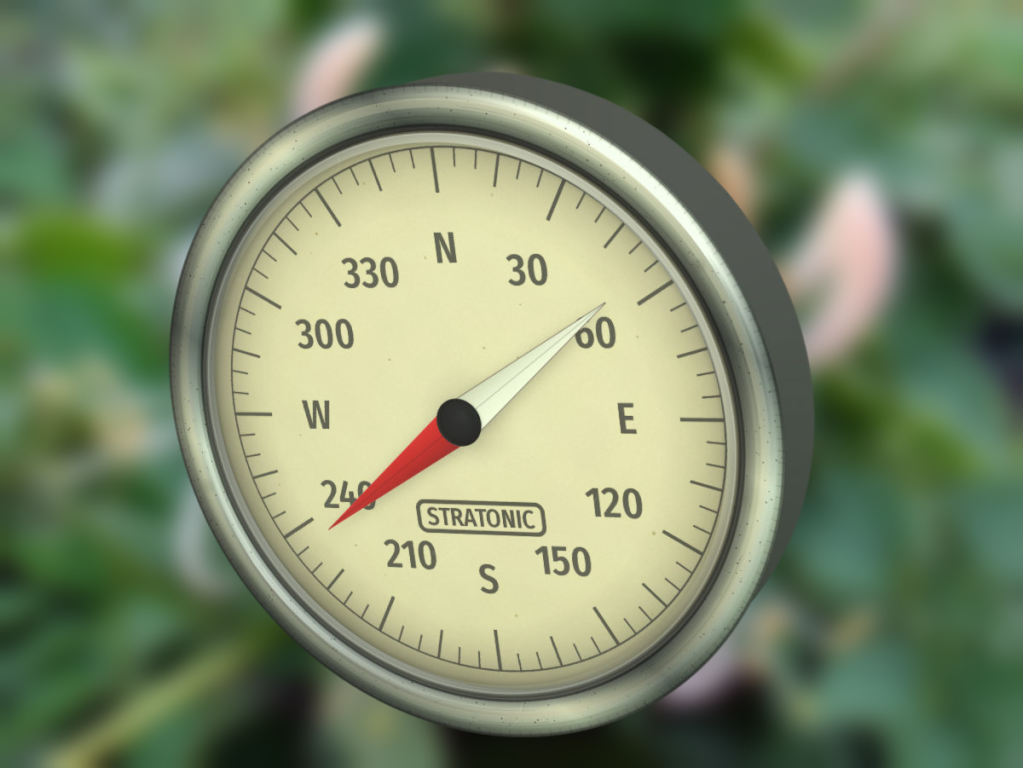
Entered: 235 °
